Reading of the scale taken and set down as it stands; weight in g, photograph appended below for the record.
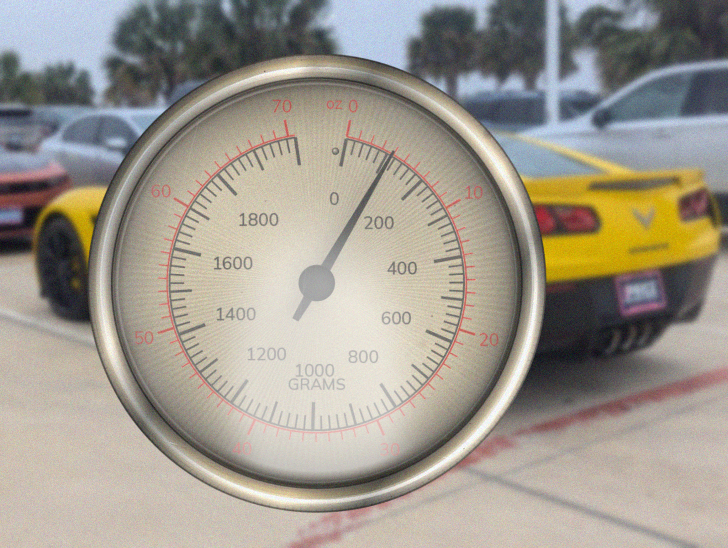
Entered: 110 g
